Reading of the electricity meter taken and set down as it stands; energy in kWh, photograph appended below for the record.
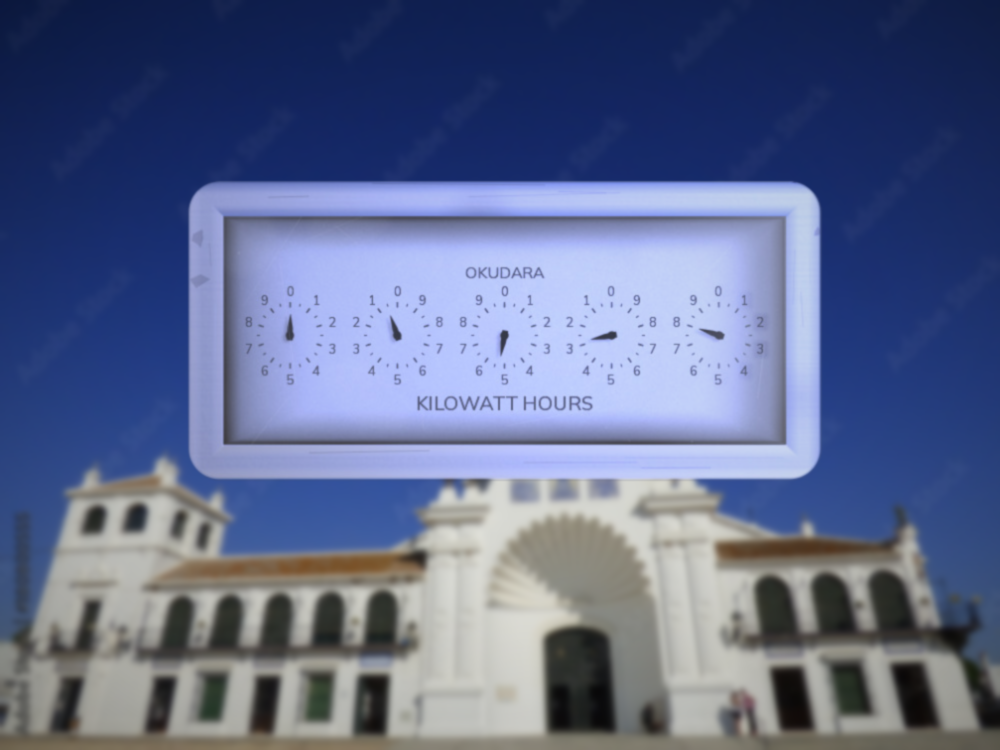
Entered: 528 kWh
